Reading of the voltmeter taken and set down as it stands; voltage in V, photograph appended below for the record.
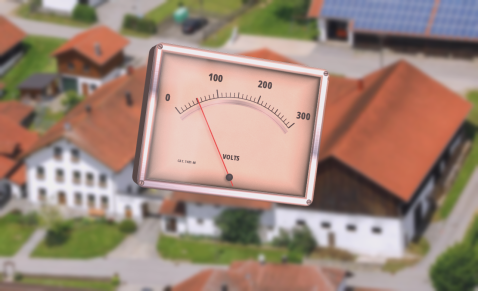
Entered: 50 V
